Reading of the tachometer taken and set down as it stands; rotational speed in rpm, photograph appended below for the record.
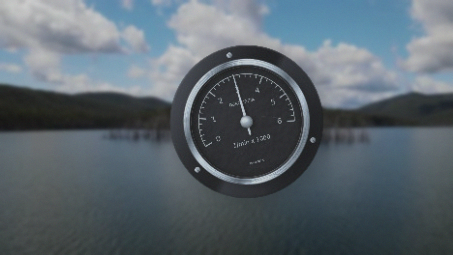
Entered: 3000 rpm
